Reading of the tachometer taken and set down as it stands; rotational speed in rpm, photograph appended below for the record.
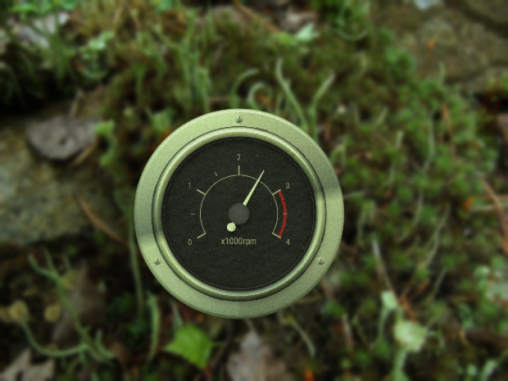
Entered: 2500 rpm
